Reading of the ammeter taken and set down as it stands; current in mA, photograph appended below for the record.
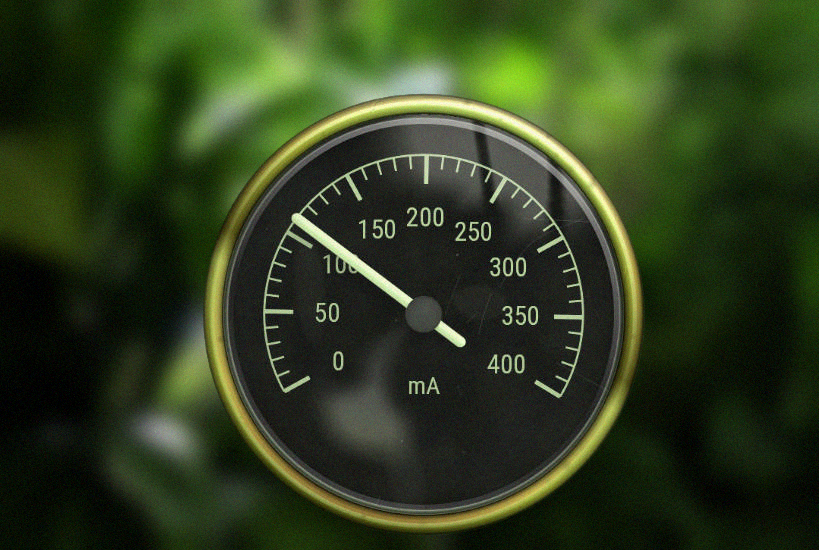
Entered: 110 mA
